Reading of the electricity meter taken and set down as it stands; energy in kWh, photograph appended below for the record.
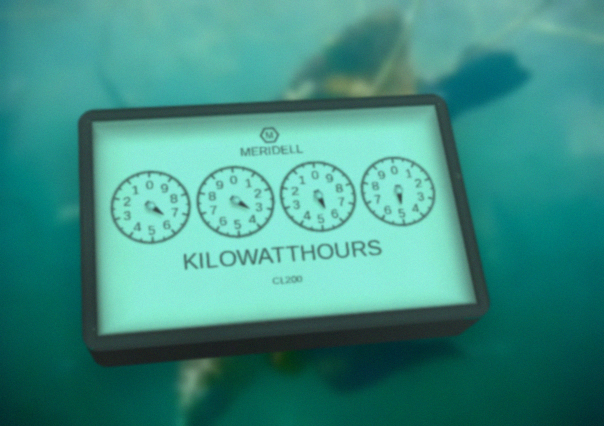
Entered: 6355 kWh
